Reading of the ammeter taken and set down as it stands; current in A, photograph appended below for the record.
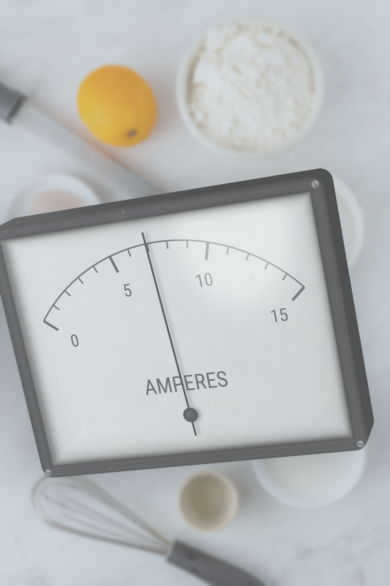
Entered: 7 A
